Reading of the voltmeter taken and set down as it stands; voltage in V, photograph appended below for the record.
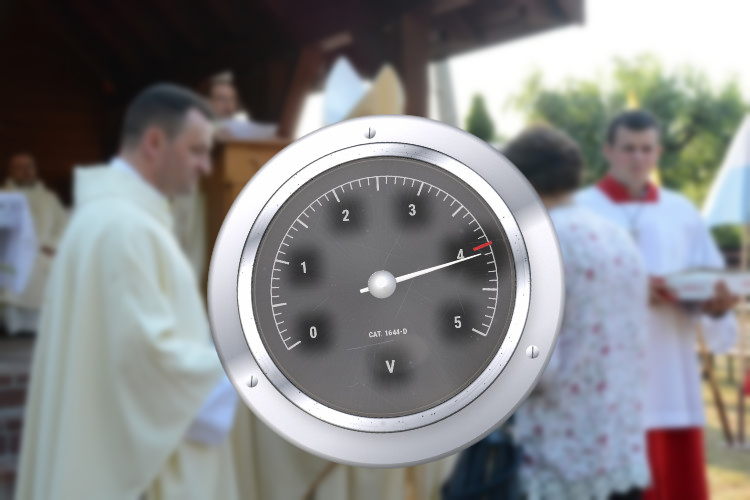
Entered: 4.1 V
